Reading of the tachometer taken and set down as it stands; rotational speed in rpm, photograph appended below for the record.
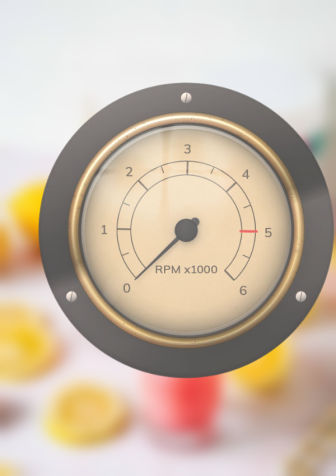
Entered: 0 rpm
